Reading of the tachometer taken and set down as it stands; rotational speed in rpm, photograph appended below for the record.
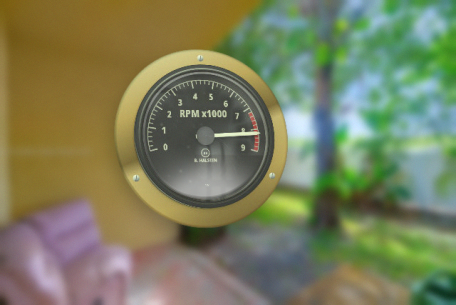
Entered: 8200 rpm
